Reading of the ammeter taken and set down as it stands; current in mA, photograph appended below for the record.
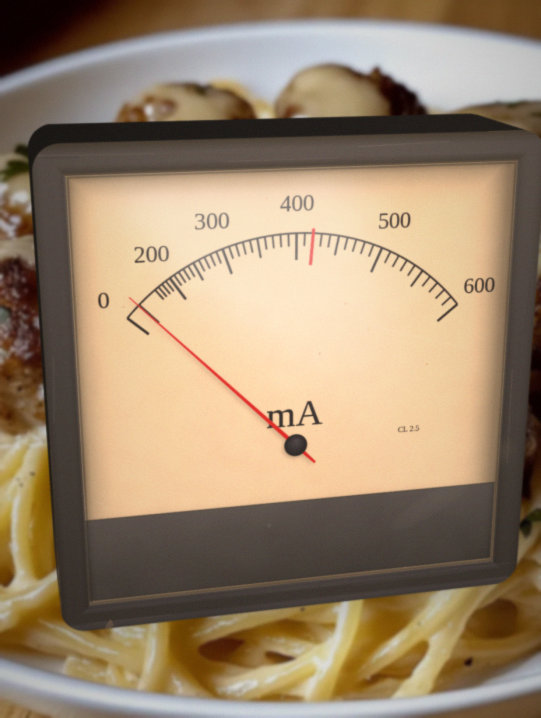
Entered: 100 mA
